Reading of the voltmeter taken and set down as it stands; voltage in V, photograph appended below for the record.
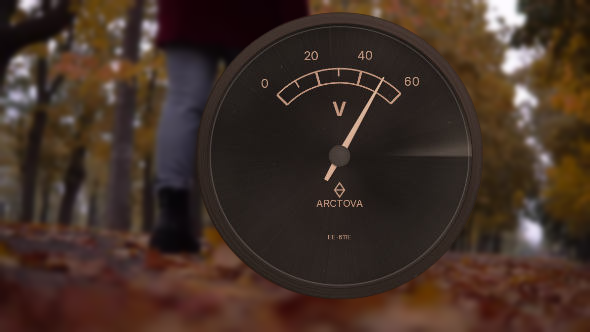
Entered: 50 V
